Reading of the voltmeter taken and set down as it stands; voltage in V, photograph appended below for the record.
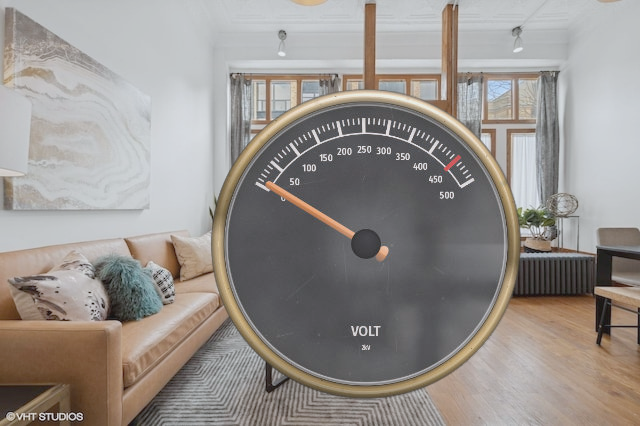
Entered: 10 V
